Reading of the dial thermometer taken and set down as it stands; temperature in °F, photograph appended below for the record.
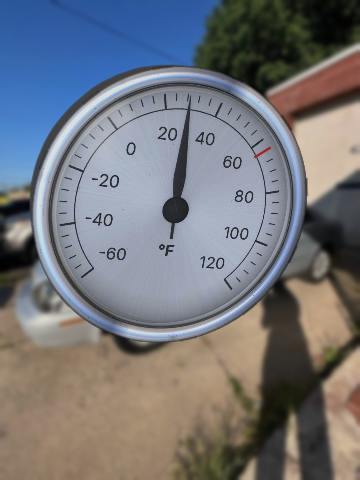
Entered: 28 °F
